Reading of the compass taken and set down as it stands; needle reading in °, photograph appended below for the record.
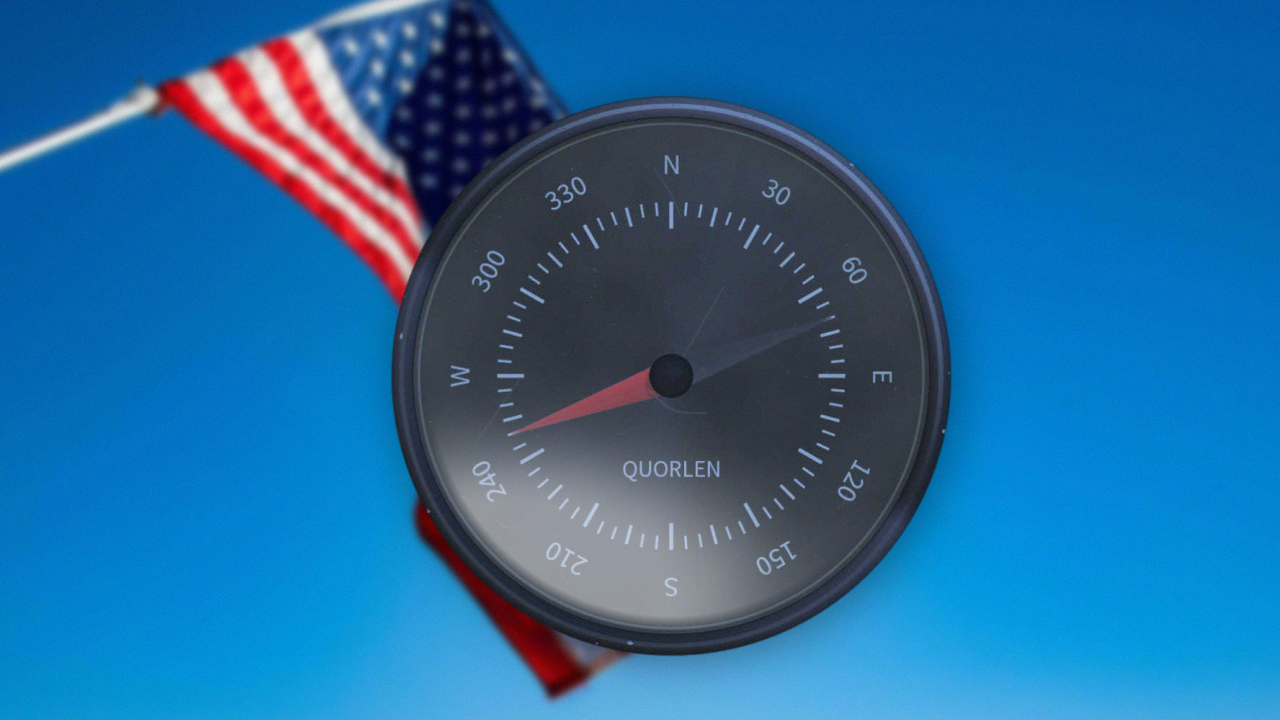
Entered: 250 °
